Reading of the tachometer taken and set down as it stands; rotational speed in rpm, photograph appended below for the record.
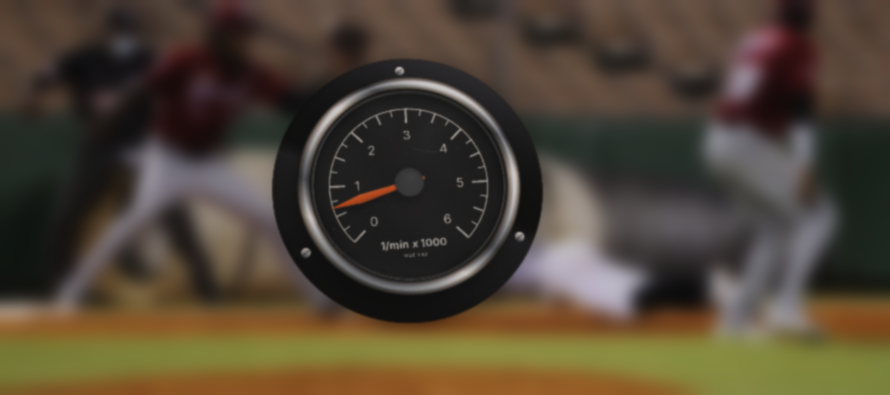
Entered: 625 rpm
